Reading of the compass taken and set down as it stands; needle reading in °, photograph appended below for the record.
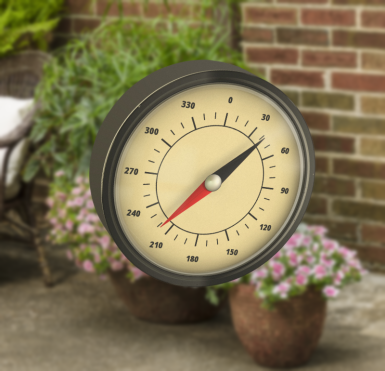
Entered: 220 °
